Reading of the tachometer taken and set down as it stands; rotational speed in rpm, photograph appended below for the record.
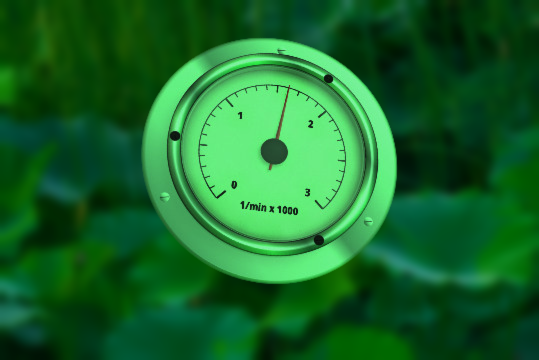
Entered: 1600 rpm
